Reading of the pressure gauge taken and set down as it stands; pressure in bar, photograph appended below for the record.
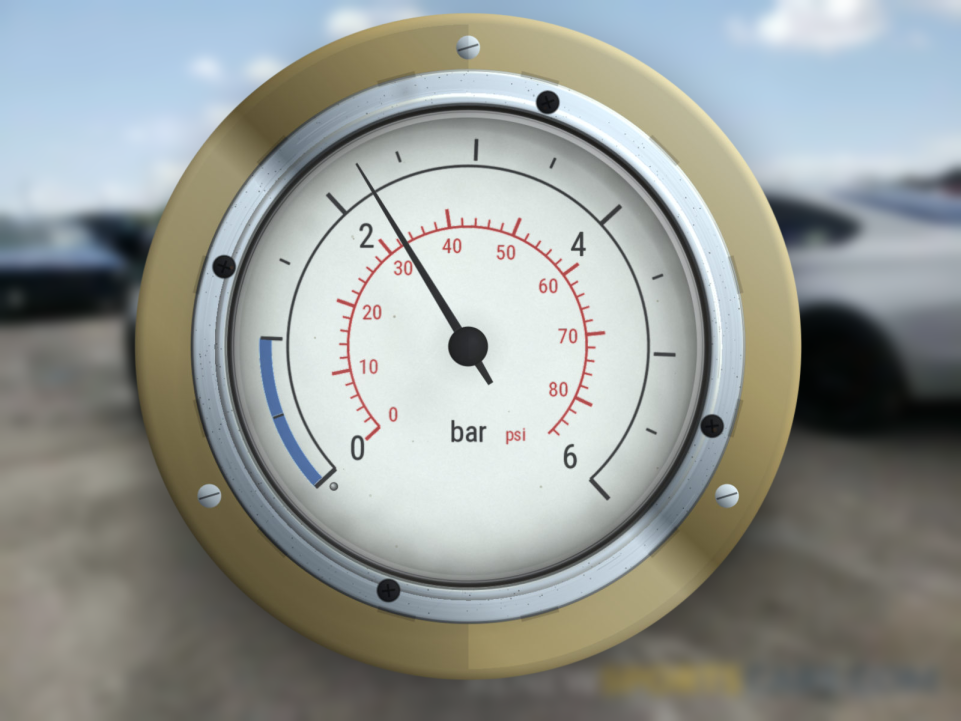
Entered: 2.25 bar
